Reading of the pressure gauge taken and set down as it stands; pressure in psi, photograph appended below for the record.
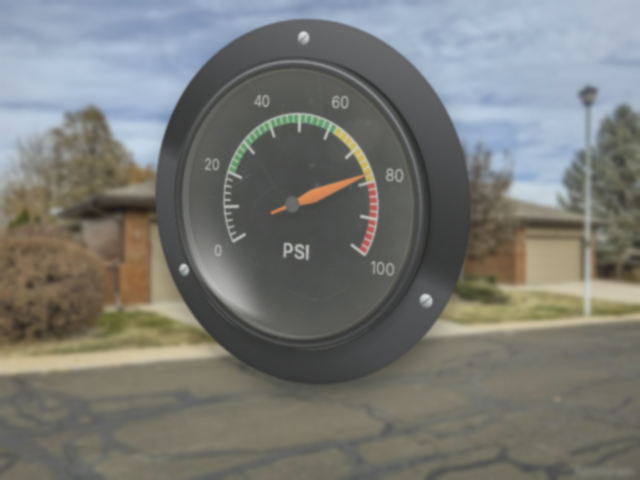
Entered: 78 psi
